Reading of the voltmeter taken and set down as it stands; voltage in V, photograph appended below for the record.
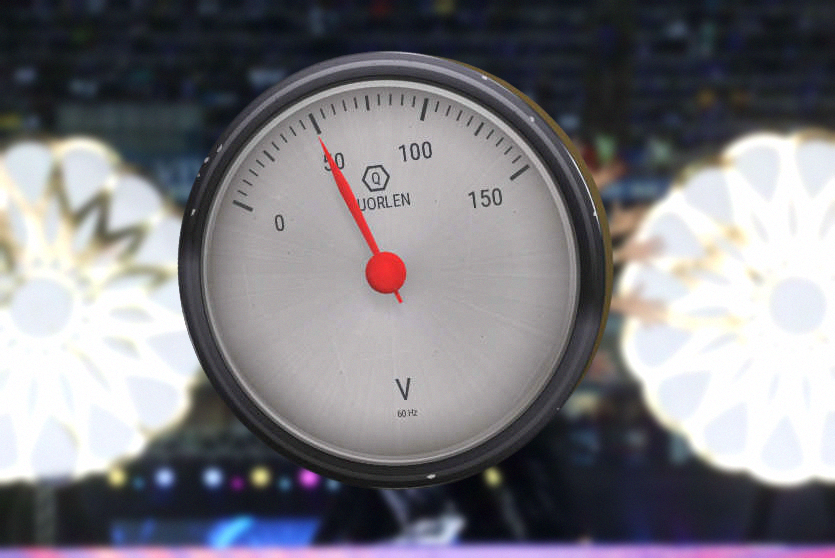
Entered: 50 V
